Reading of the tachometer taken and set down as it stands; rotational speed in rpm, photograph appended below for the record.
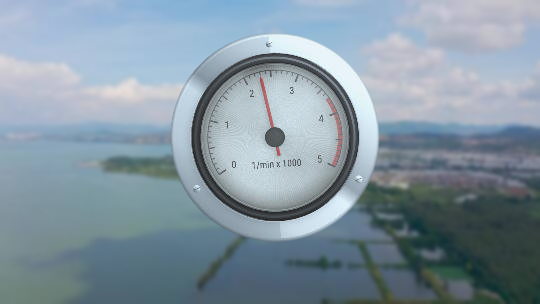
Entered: 2300 rpm
